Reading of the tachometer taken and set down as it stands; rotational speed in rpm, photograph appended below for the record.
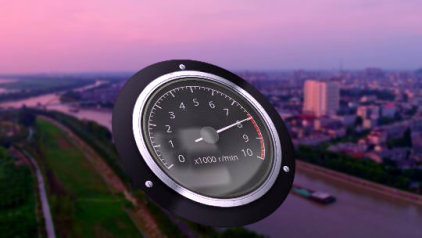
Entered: 8000 rpm
